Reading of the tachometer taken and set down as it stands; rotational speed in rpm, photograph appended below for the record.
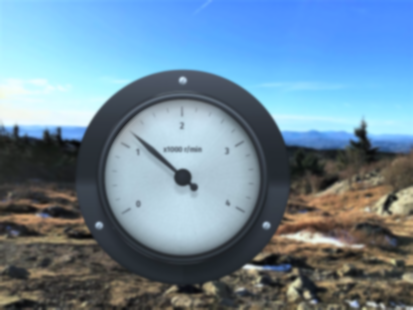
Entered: 1200 rpm
